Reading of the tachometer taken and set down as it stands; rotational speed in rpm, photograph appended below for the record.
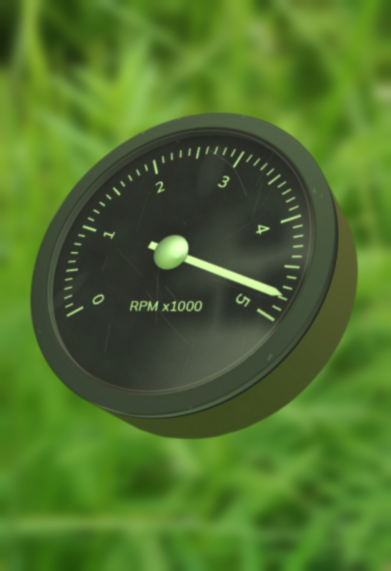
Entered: 4800 rpm
